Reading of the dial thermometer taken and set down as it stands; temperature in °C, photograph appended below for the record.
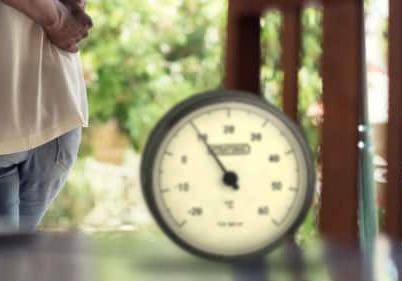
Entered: 10 °C
